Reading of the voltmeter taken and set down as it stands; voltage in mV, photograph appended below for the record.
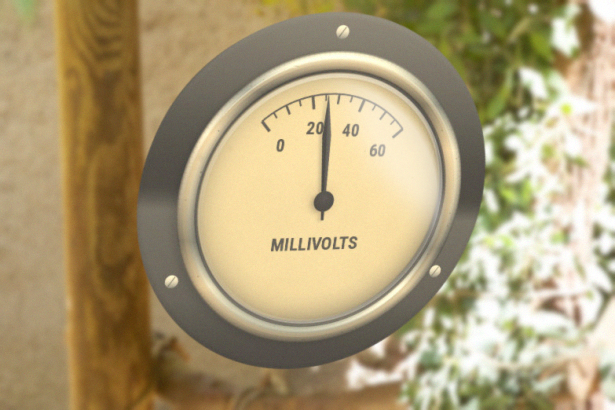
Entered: 25 mV
